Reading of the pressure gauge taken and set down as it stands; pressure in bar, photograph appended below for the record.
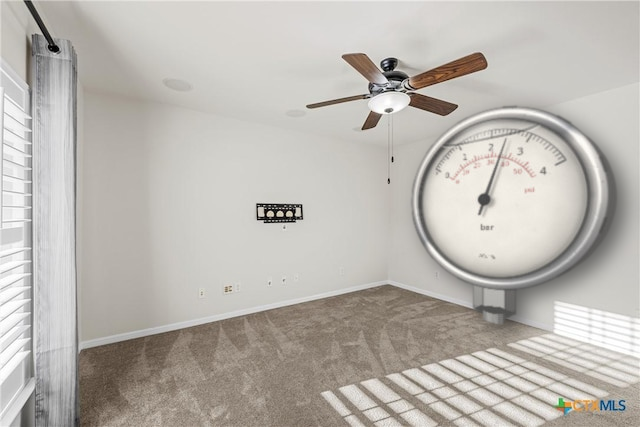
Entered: 2.5 bar
